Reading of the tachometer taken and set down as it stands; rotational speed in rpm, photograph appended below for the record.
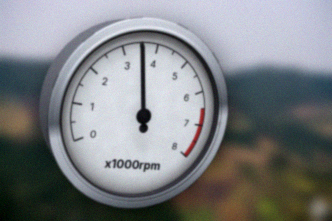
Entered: 3500 rpm
